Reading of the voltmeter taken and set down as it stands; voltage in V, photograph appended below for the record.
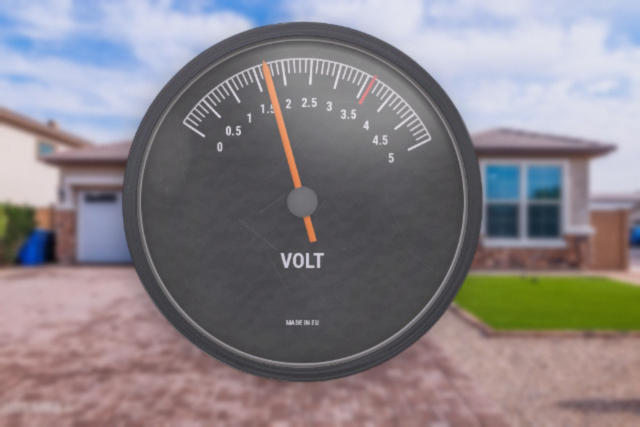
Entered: 1.7 V
